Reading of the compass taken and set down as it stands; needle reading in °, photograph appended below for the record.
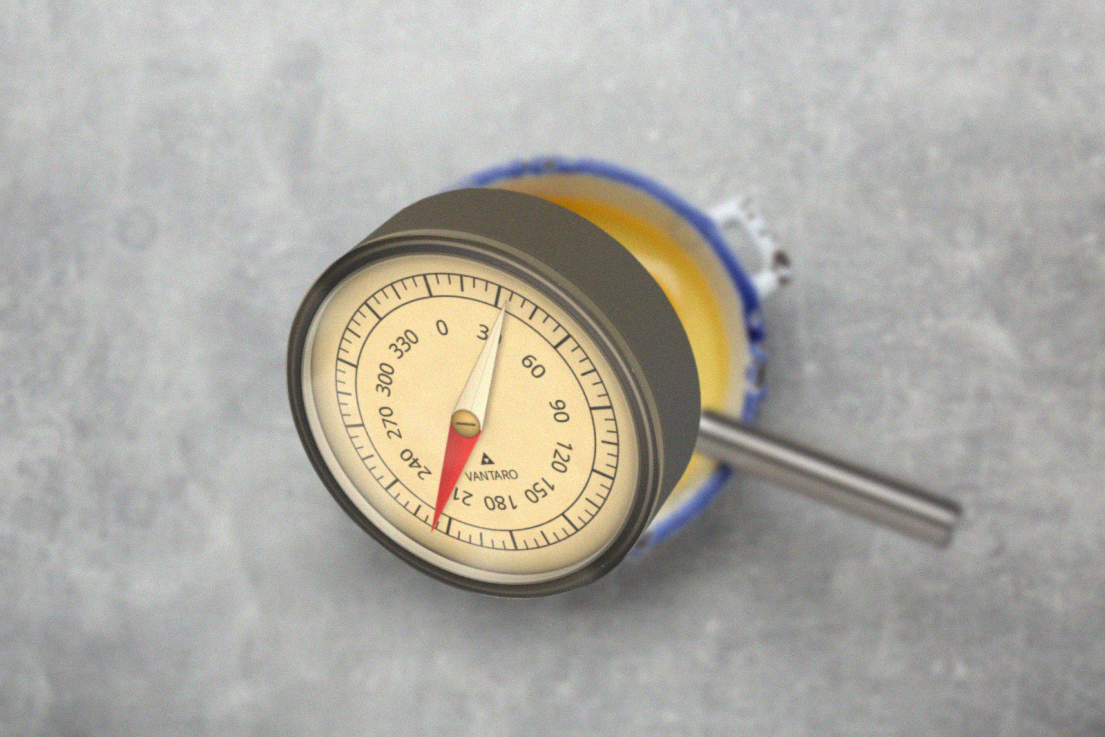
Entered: 215 °
